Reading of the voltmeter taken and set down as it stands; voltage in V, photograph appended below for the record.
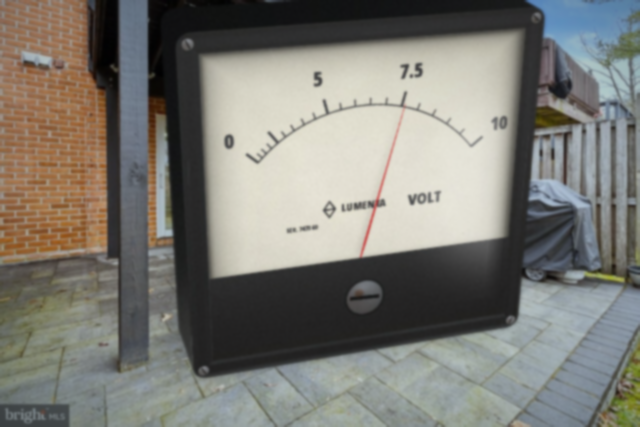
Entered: 7.5 V
